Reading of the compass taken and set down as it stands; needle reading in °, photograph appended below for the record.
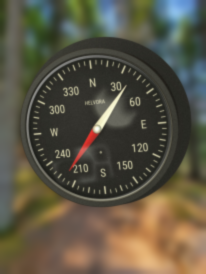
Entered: 220 °
